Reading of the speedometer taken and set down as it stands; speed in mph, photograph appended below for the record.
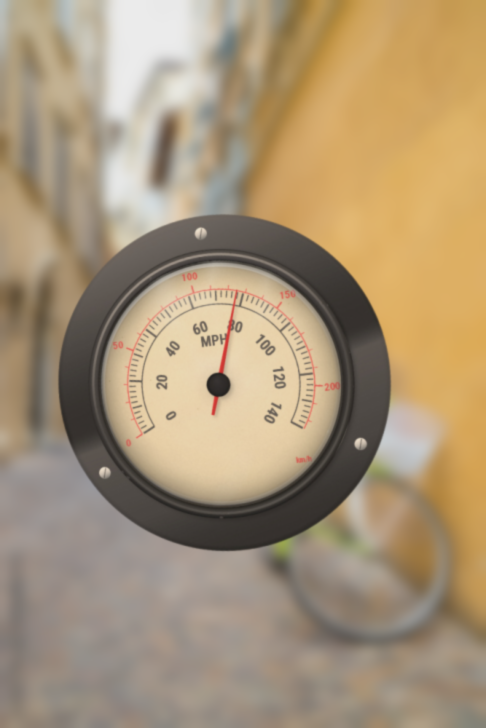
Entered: 78 mph
